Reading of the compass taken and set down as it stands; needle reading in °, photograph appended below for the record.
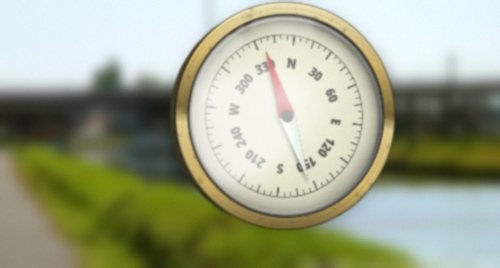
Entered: 335 °
